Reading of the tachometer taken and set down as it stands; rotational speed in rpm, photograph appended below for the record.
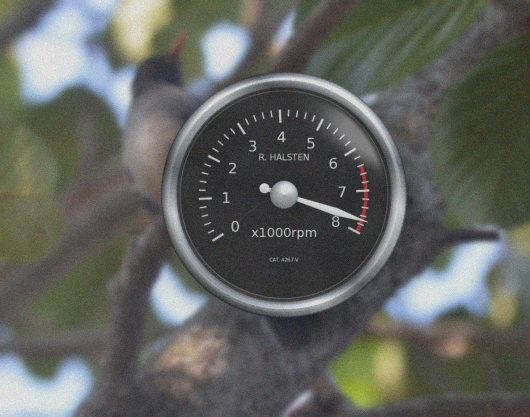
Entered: 7700 rpm
